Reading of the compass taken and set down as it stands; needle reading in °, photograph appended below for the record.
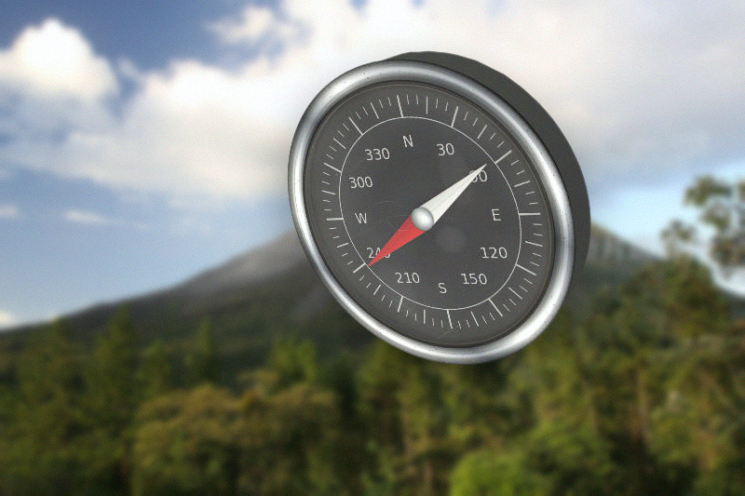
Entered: 237.5 °
